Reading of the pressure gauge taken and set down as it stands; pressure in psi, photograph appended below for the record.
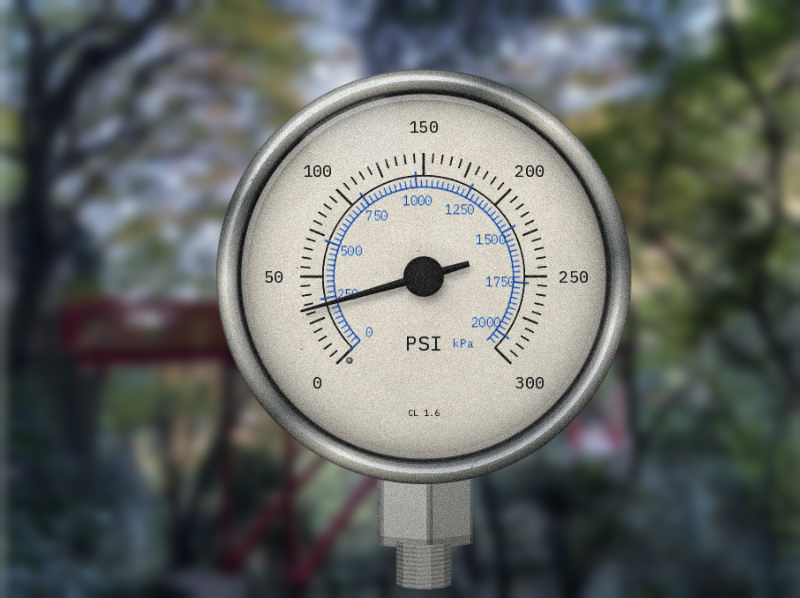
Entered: 32.5 psi
